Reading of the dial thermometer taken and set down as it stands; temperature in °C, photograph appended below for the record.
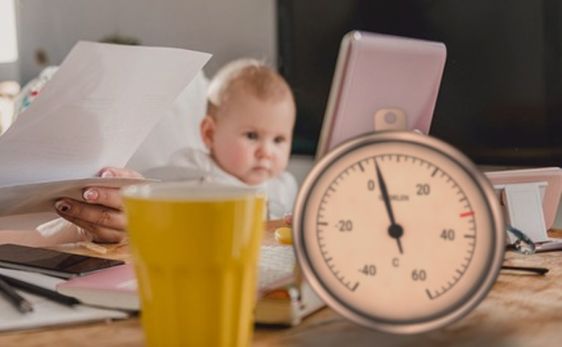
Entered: 4 °C
